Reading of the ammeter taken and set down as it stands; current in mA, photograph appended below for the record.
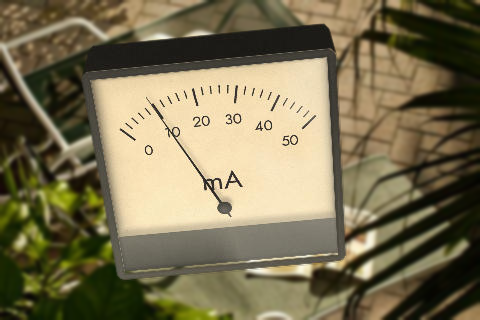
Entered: 10 mA
